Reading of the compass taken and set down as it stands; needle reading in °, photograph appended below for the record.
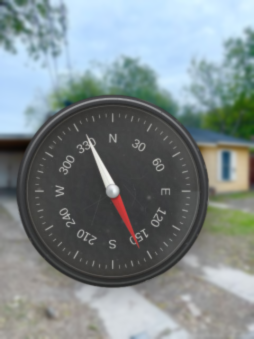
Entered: 155 °
